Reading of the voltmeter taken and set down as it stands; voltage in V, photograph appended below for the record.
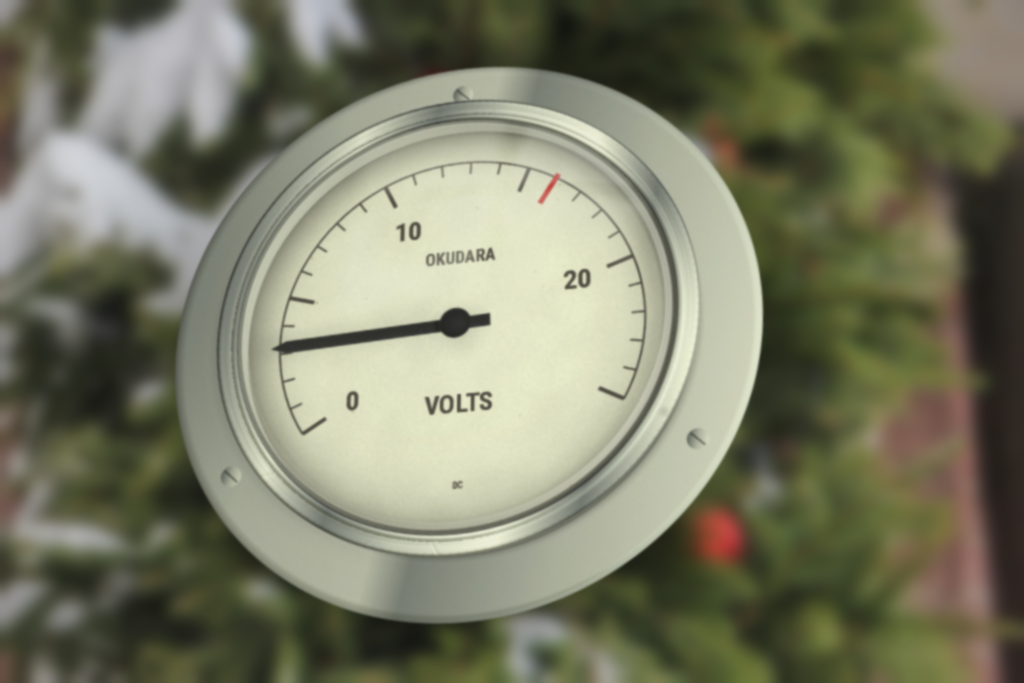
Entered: 3 V
